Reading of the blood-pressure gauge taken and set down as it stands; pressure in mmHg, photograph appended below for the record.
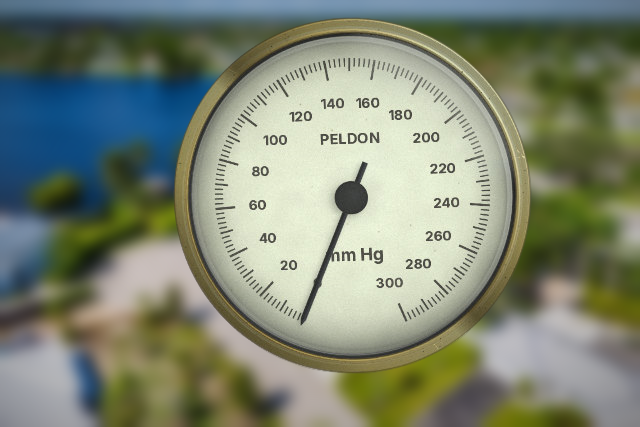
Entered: 0 mmHg
